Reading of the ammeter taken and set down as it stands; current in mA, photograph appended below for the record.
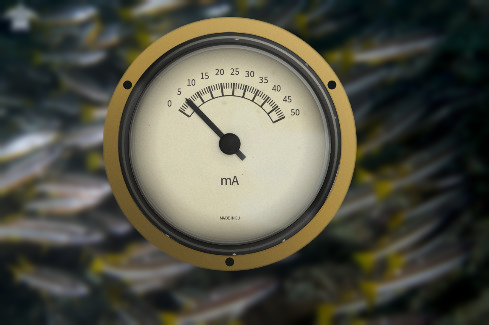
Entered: 5 mA
